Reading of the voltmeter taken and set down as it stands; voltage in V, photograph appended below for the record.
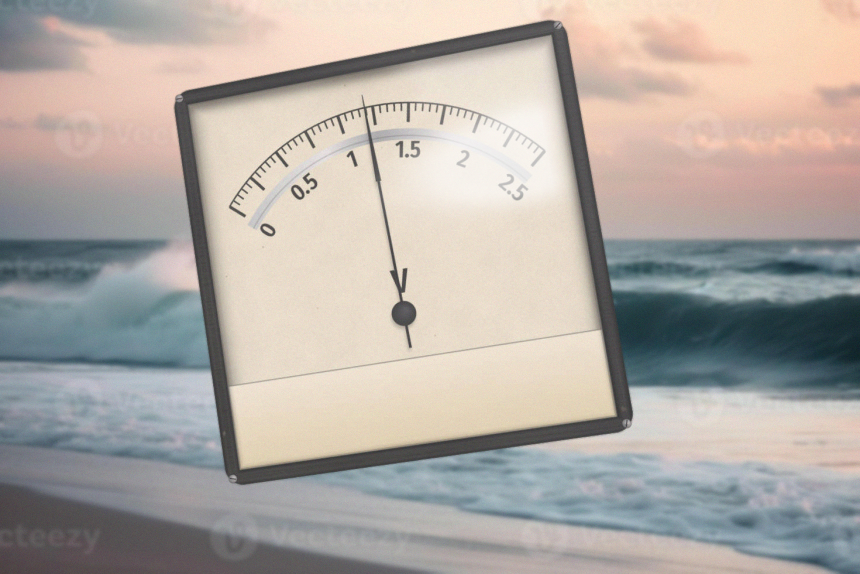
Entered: 1.2 V
